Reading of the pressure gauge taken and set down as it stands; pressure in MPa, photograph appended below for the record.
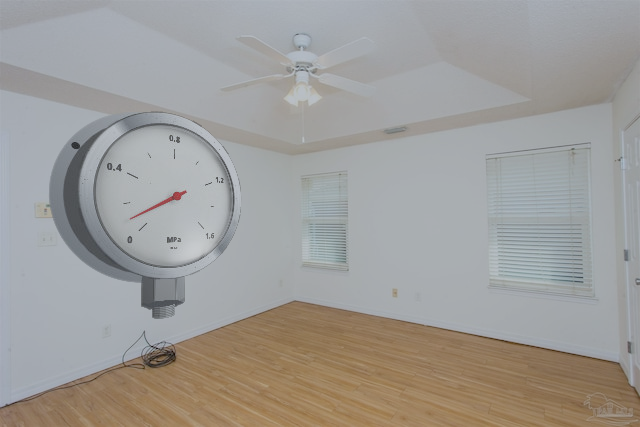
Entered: 0.1 MPa
